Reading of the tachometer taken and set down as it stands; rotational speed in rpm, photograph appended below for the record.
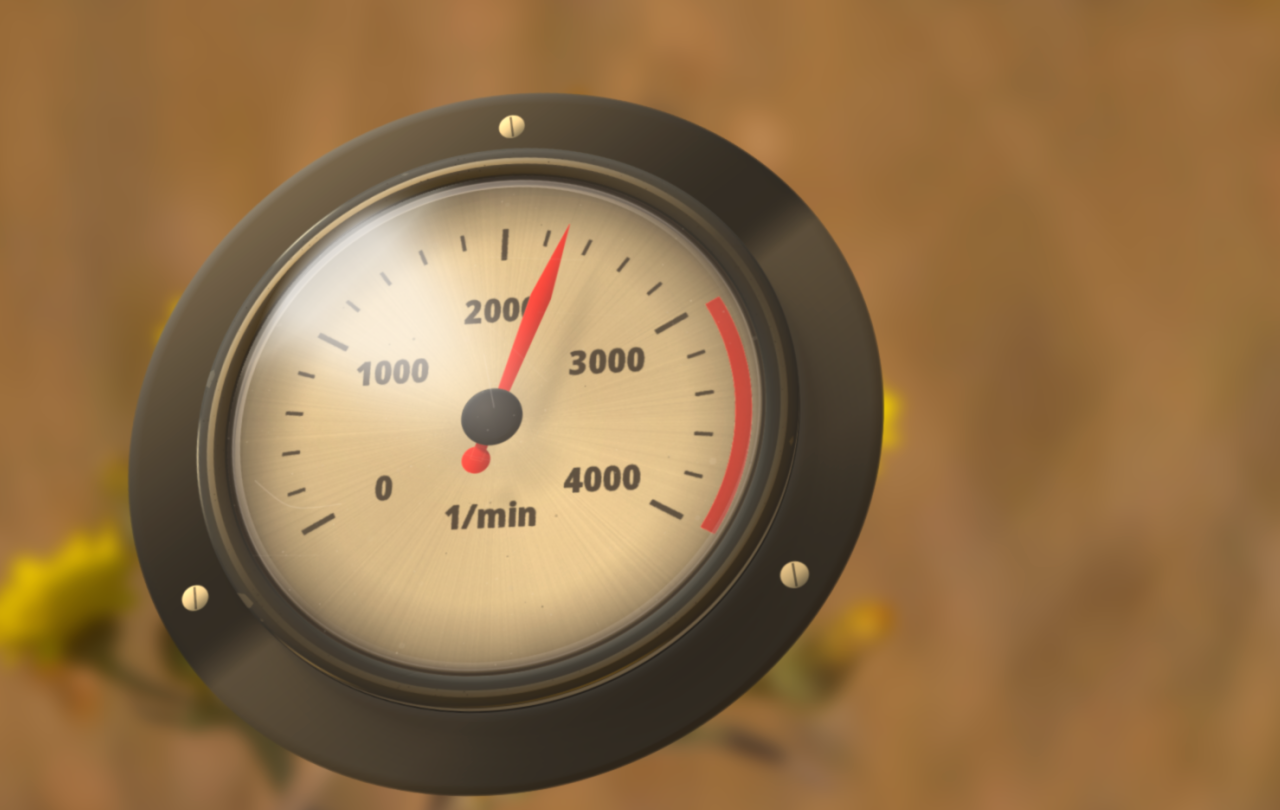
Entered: 2300 rpm
